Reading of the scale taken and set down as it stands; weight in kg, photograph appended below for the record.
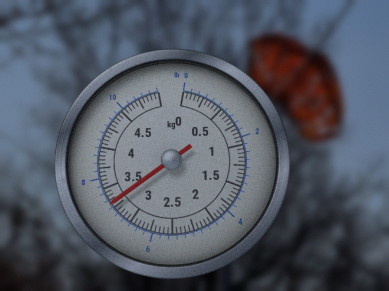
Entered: 3.3 kg
